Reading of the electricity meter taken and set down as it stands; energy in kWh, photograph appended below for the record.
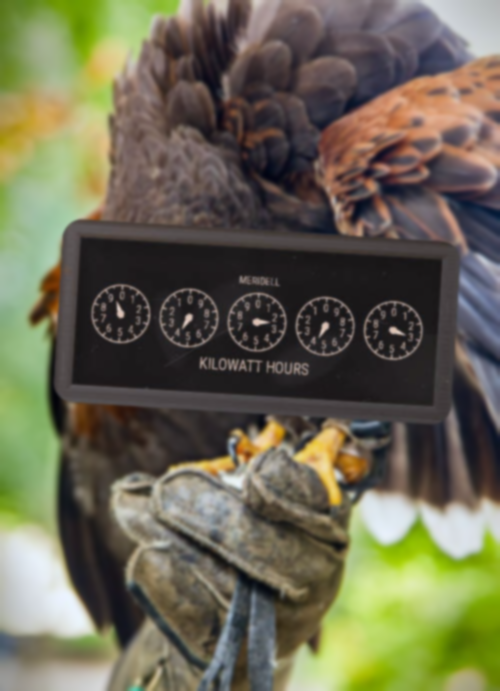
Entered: 94243 kWh
